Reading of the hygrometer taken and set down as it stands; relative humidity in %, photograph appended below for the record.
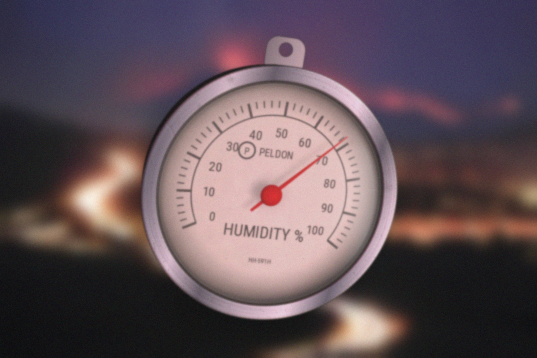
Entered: 68 %
